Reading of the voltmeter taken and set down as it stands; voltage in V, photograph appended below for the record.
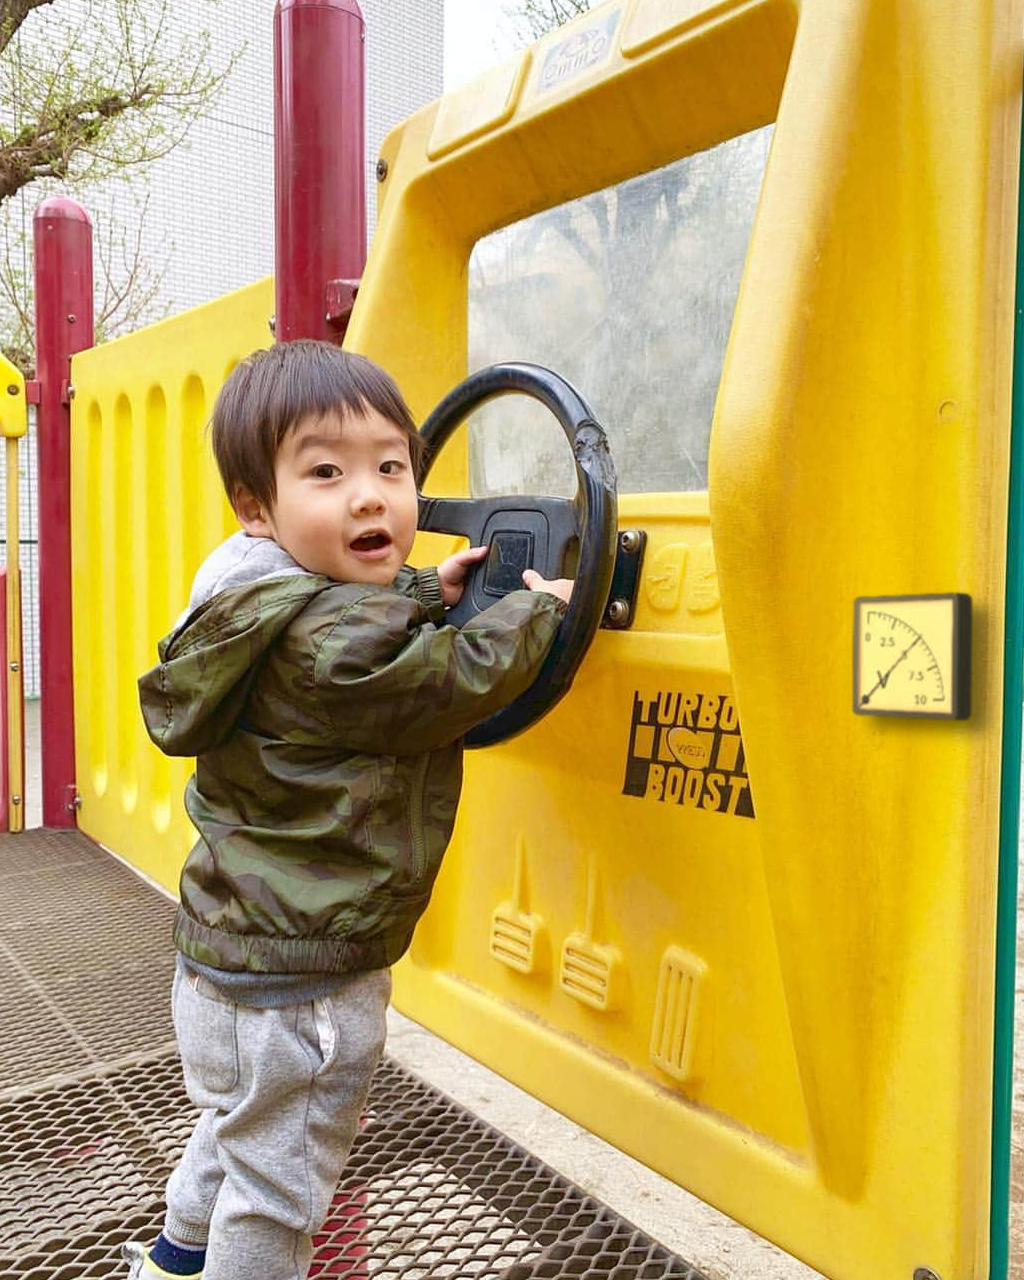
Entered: 5 V
